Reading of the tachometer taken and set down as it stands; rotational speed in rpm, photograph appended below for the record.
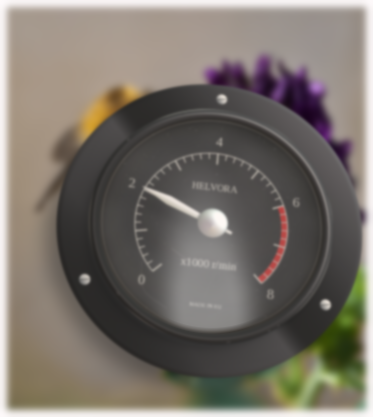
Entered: 2000 rpm
